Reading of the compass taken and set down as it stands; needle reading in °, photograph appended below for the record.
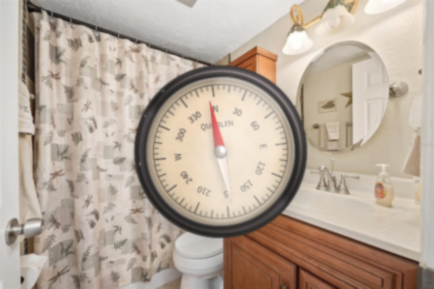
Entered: 355 °
